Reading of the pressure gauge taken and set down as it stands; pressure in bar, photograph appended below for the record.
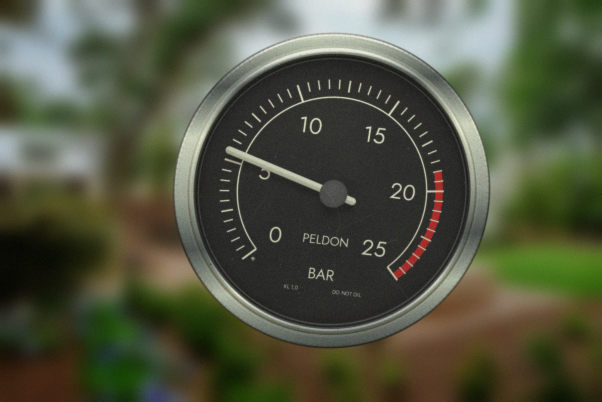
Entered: 5.5 bar
